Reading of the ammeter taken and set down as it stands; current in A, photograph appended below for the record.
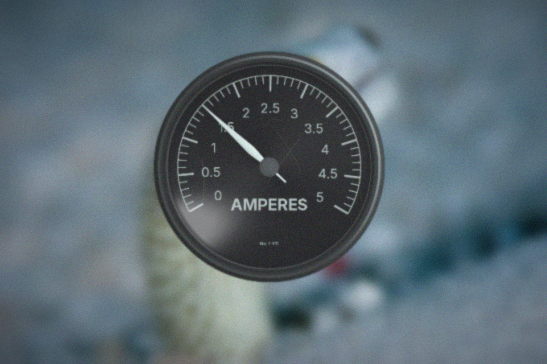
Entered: 1.5 A
